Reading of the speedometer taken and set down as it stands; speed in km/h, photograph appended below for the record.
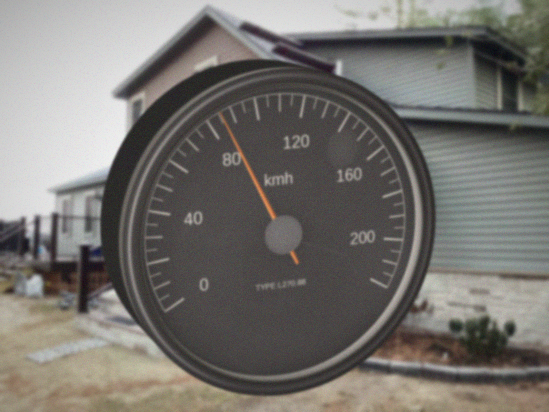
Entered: 85 km/h
